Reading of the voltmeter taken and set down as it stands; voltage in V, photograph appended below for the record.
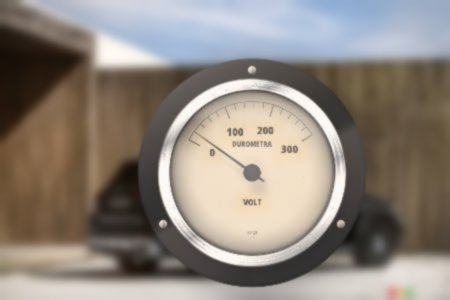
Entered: 20 V
